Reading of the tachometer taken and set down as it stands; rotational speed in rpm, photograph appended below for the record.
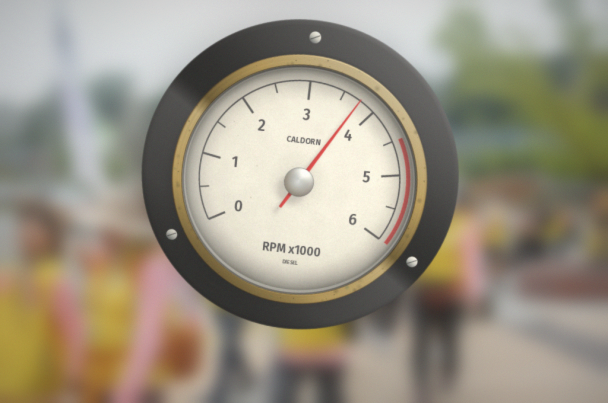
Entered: 3750 rpm
